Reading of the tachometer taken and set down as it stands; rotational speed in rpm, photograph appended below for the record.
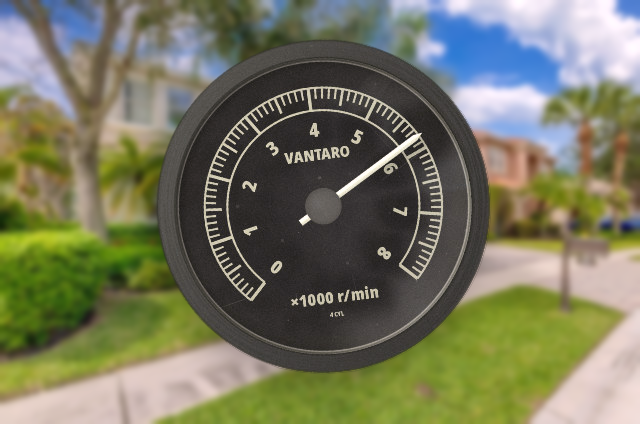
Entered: 5800 rpm
